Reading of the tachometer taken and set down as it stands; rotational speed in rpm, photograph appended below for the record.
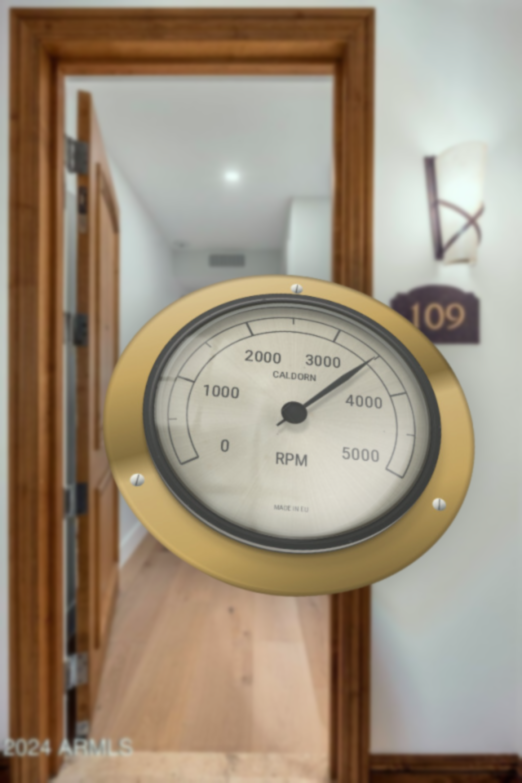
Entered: 3500 rpm
